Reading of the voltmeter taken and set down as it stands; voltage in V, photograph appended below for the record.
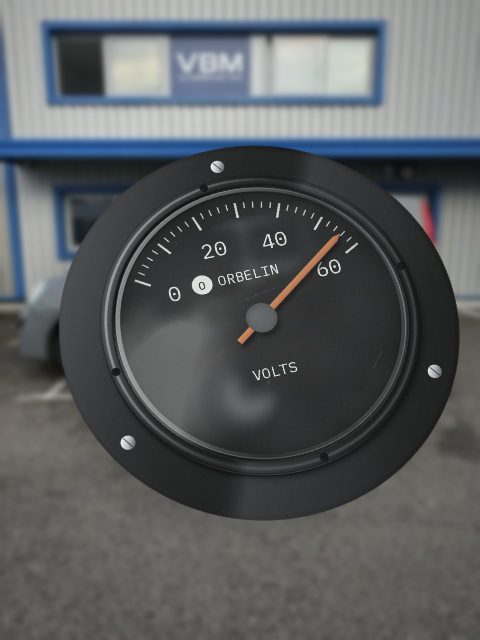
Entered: 56 V
